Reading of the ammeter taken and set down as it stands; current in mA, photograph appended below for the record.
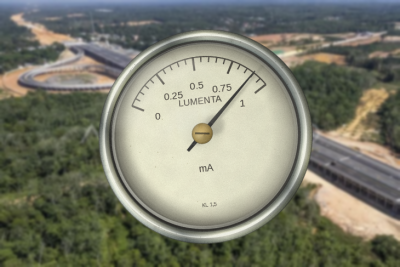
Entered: 0.9 mA
